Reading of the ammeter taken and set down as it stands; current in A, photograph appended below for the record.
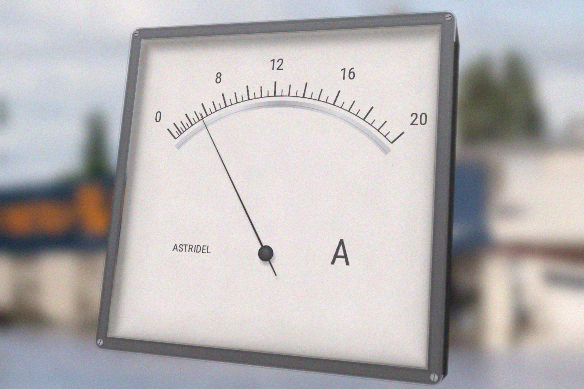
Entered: 5.5 A
